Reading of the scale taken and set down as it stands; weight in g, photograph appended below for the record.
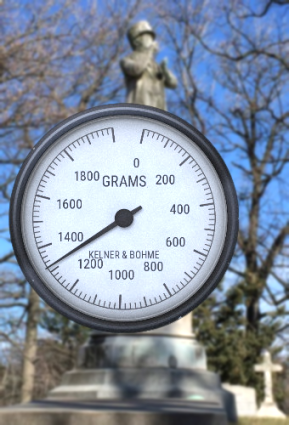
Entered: 1320 g
